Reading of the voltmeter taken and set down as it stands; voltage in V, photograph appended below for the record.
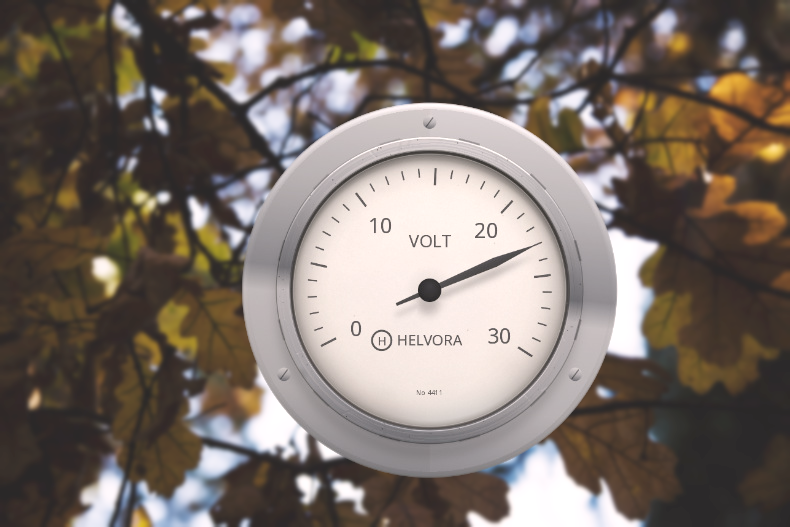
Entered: 23 V
